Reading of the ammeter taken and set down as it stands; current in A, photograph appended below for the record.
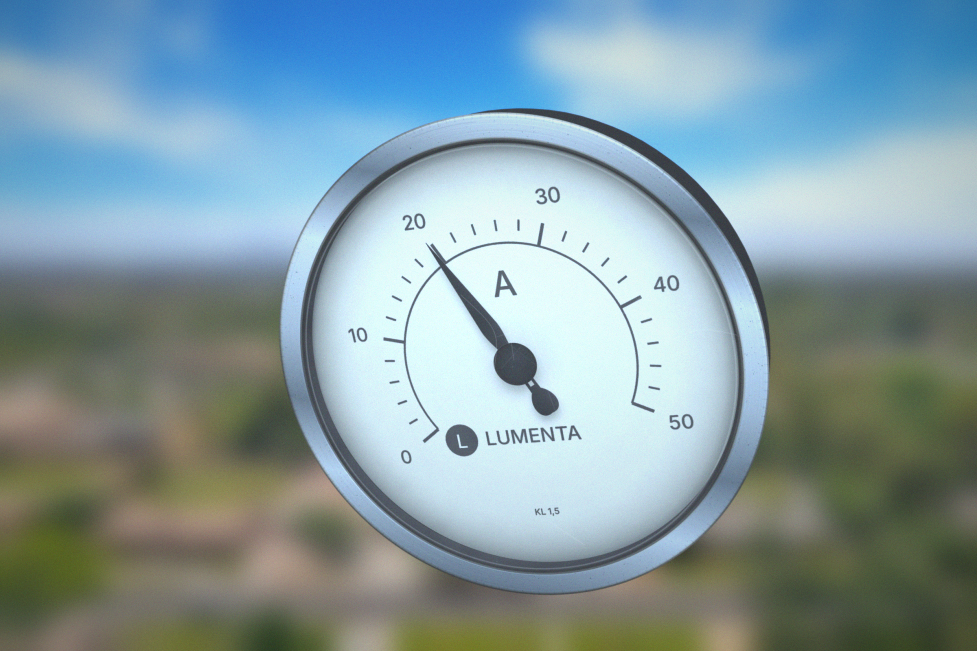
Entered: 20 A
